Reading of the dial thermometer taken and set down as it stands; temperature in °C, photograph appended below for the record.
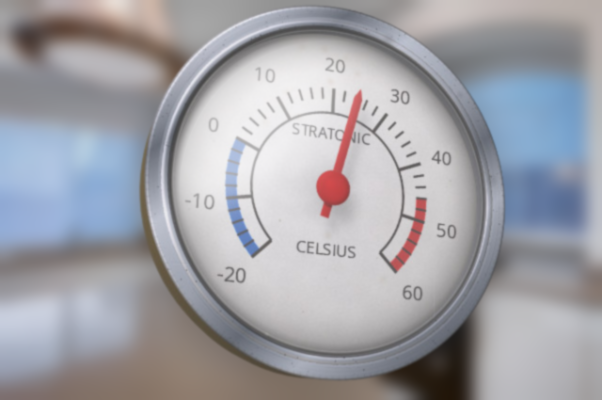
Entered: 24 °C
